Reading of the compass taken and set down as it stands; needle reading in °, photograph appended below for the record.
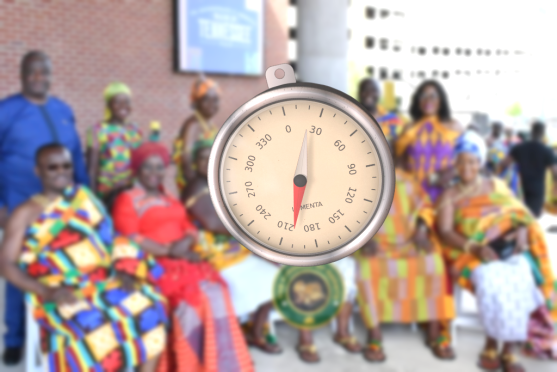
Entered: 200 °
